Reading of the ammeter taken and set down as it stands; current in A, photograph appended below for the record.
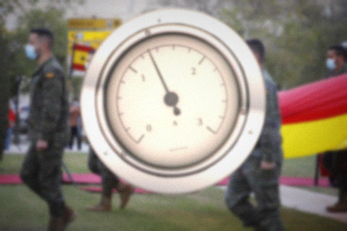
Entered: 1.3 A
